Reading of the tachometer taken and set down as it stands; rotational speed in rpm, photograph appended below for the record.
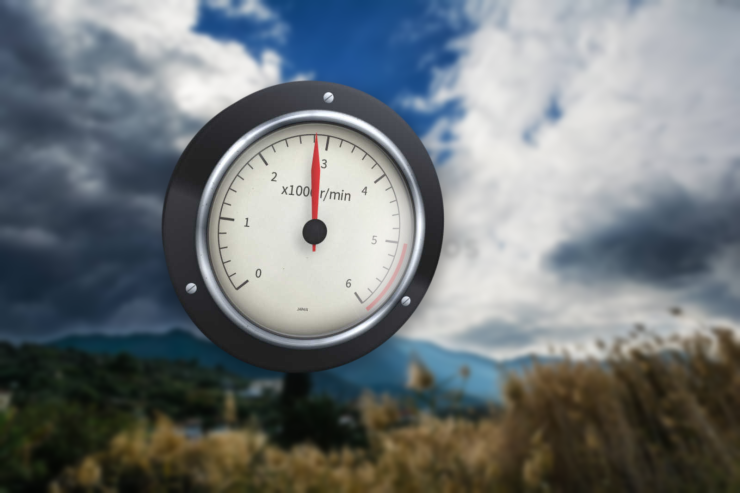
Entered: 2800 rpm
